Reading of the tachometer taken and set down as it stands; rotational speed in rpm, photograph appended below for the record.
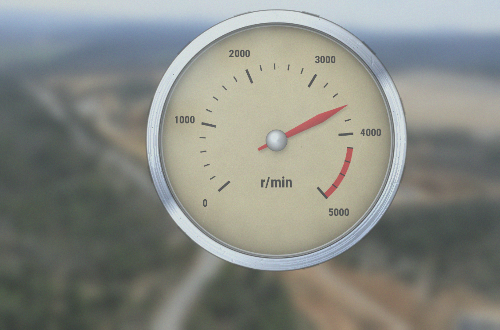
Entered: 3600 rpm
